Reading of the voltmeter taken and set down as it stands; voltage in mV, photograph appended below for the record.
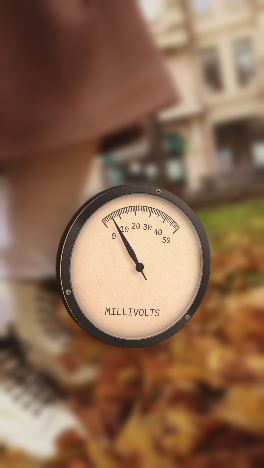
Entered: 5 mV
